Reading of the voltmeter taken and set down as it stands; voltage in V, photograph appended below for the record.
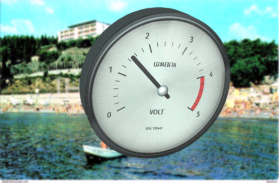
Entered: 1.5 V
